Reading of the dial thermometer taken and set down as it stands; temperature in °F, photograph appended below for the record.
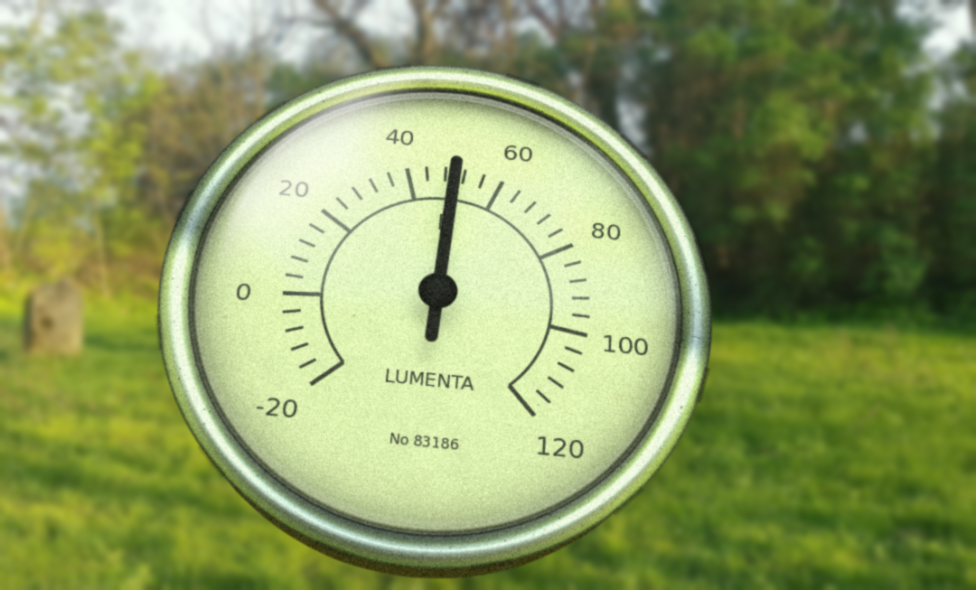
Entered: 50 °F
